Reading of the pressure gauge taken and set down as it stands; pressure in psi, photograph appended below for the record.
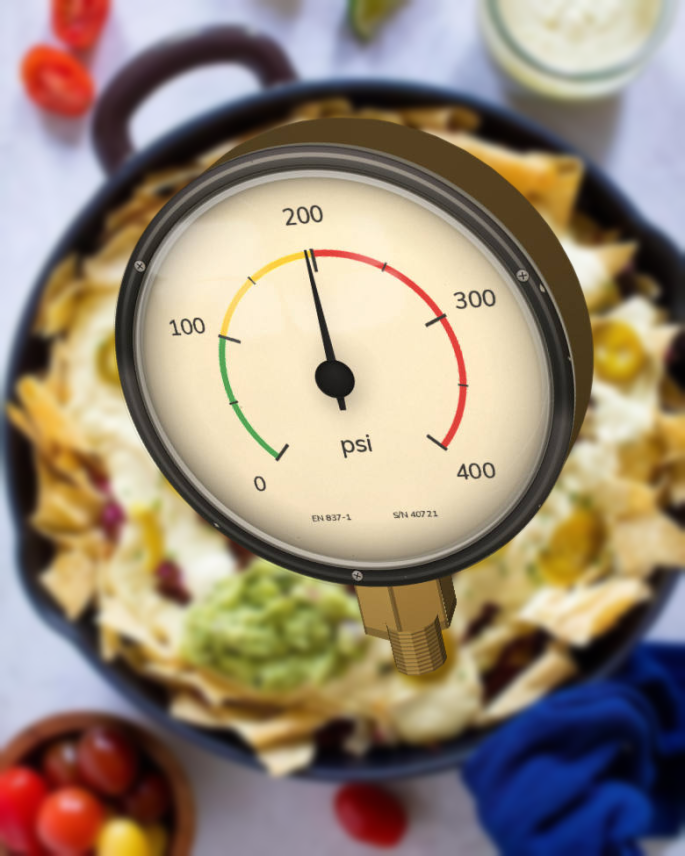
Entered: 200 psi
